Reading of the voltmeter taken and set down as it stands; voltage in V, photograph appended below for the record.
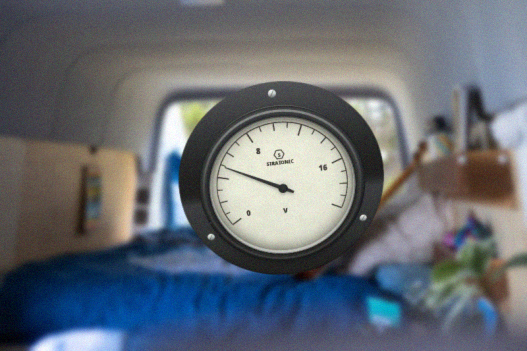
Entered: 5 V
